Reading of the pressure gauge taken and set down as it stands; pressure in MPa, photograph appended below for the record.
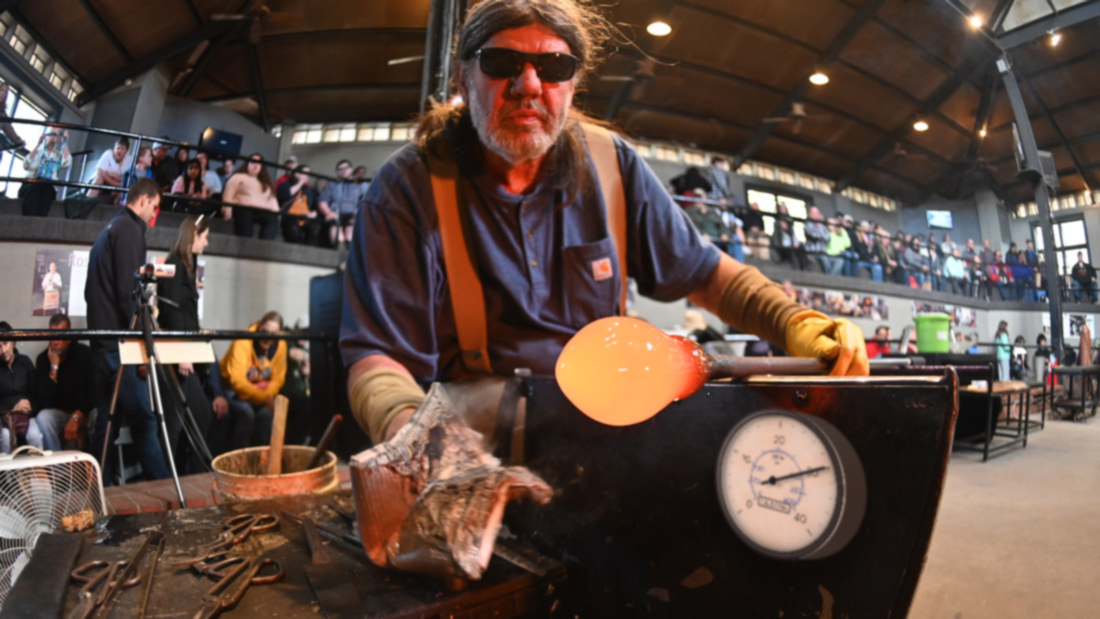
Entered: 30 MPa
